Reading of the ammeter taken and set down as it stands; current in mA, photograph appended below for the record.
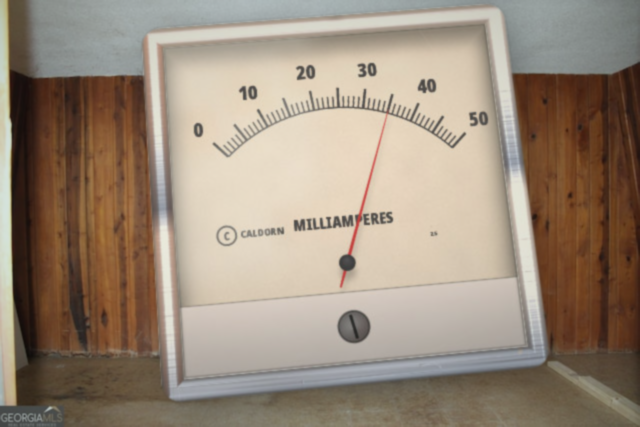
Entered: 35 mA
